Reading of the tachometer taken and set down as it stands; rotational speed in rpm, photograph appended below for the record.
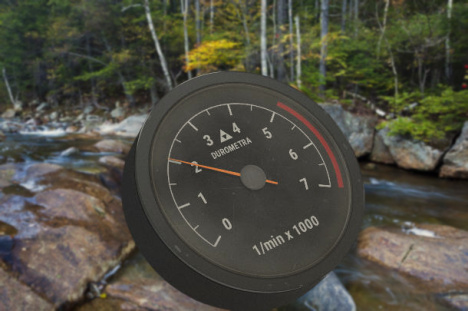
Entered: 2000 rpm
